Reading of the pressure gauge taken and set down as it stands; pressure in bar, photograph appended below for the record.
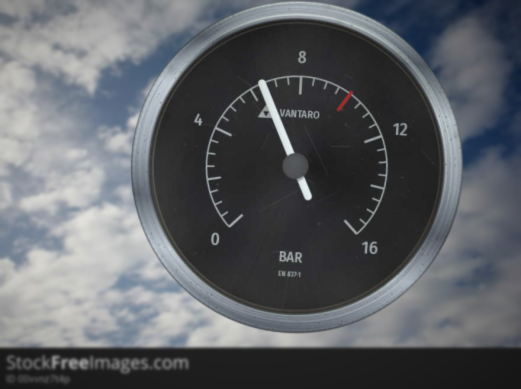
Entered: 6.5 bar
